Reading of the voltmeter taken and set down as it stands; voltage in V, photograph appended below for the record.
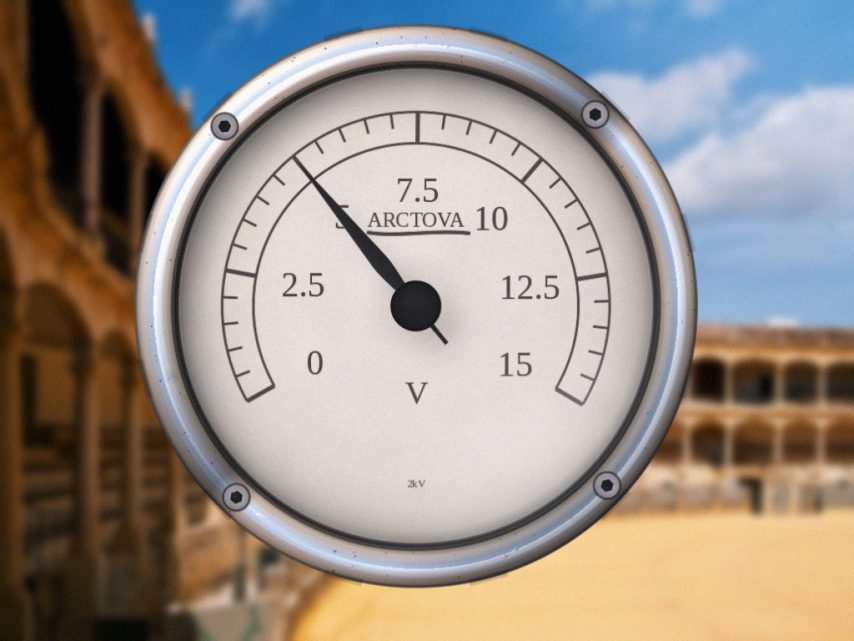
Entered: 5 V
